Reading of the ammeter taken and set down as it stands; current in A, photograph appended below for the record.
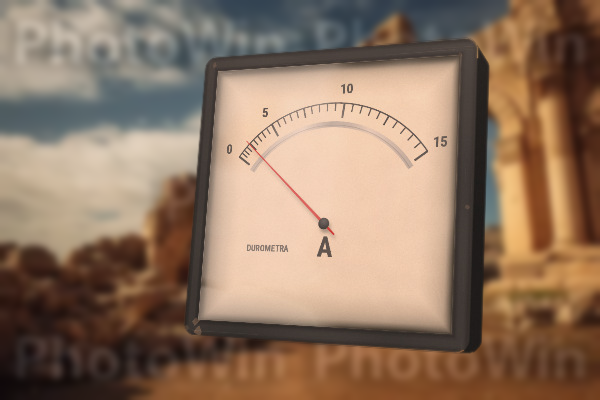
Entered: 2.5 A
